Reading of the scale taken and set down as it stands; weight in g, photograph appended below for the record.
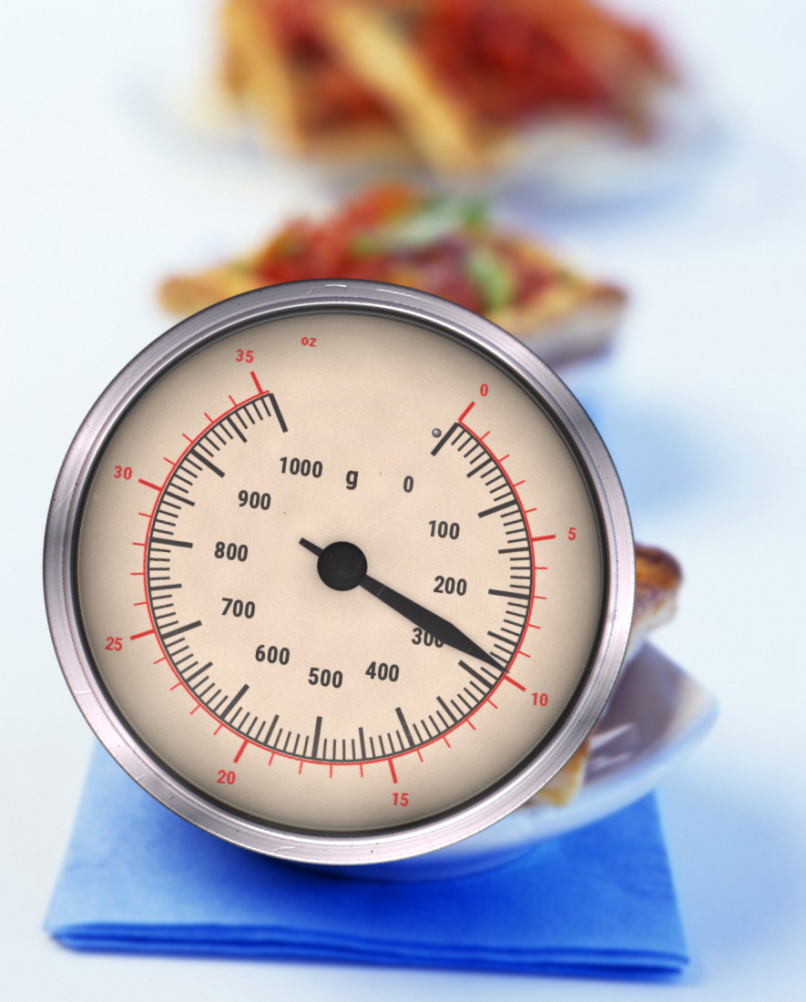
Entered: 280 g
